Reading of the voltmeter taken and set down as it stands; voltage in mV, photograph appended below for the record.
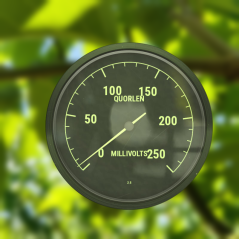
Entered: 5 mV
